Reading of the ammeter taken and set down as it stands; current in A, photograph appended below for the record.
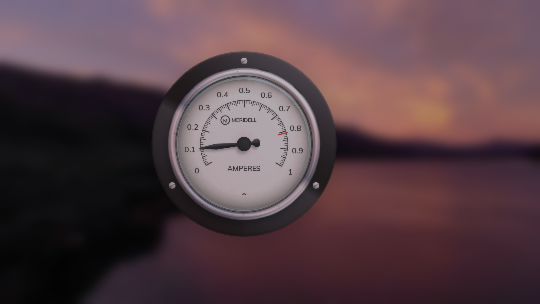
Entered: 0.1 A
